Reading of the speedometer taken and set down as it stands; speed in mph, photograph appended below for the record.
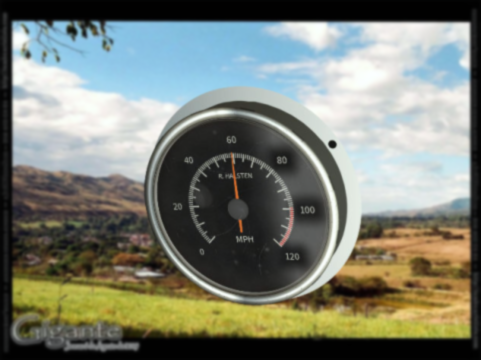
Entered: 60 mph
